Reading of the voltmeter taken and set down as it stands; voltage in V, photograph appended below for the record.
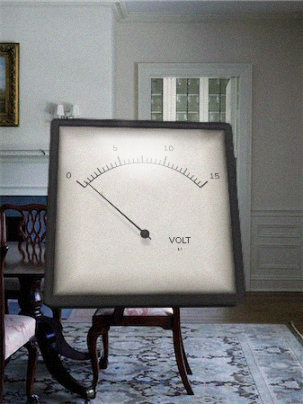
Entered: 0.5 V
